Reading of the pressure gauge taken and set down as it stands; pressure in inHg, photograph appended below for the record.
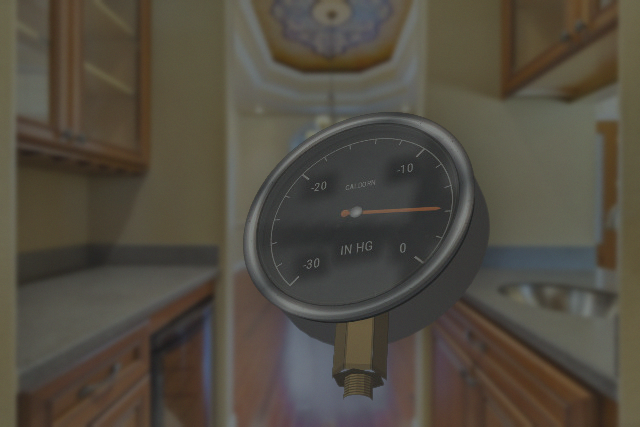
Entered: -4 inHg
